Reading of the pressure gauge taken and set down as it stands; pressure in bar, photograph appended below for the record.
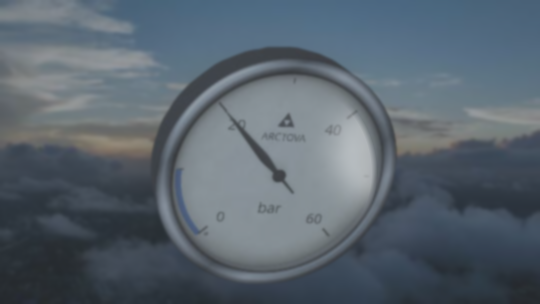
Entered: 20 bar
